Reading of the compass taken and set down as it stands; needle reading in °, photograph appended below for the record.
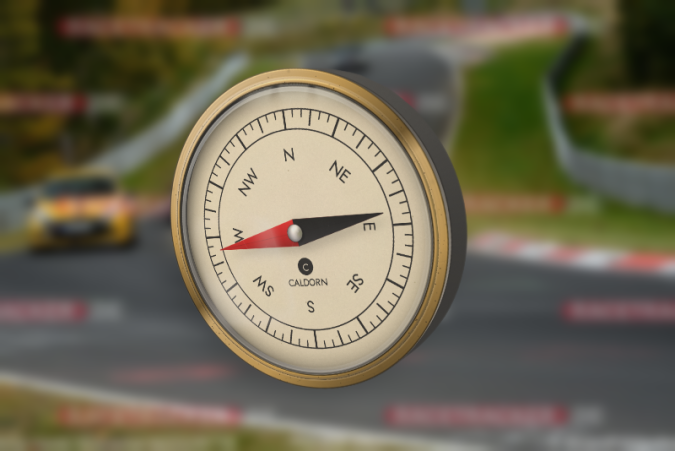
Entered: 262.5 °
